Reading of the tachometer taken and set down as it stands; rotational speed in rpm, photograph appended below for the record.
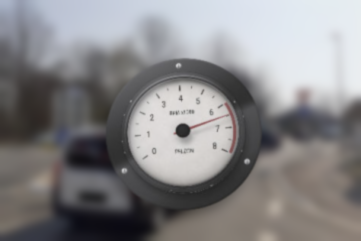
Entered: 6500 rpm
